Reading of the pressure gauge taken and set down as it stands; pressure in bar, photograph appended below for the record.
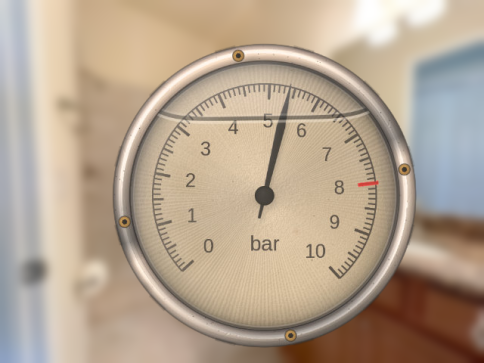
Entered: 5.4 bar
